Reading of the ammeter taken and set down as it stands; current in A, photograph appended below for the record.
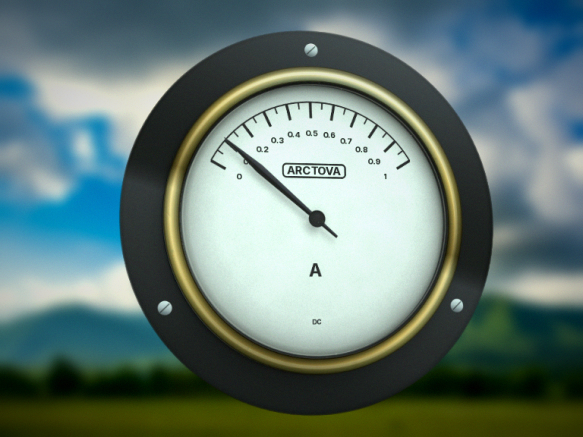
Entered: 0.1 A
